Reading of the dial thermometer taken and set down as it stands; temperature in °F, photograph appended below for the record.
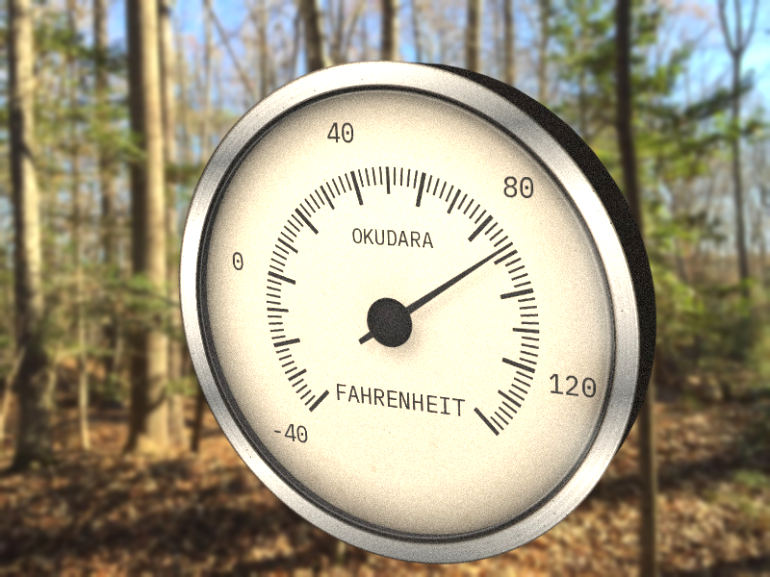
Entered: 88 °F
